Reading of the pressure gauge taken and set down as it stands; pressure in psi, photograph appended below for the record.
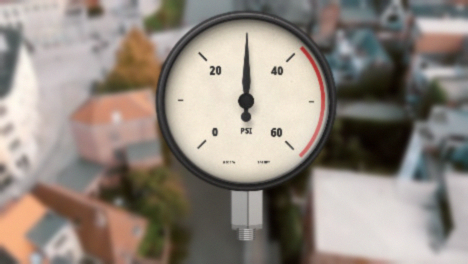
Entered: 30 psi
